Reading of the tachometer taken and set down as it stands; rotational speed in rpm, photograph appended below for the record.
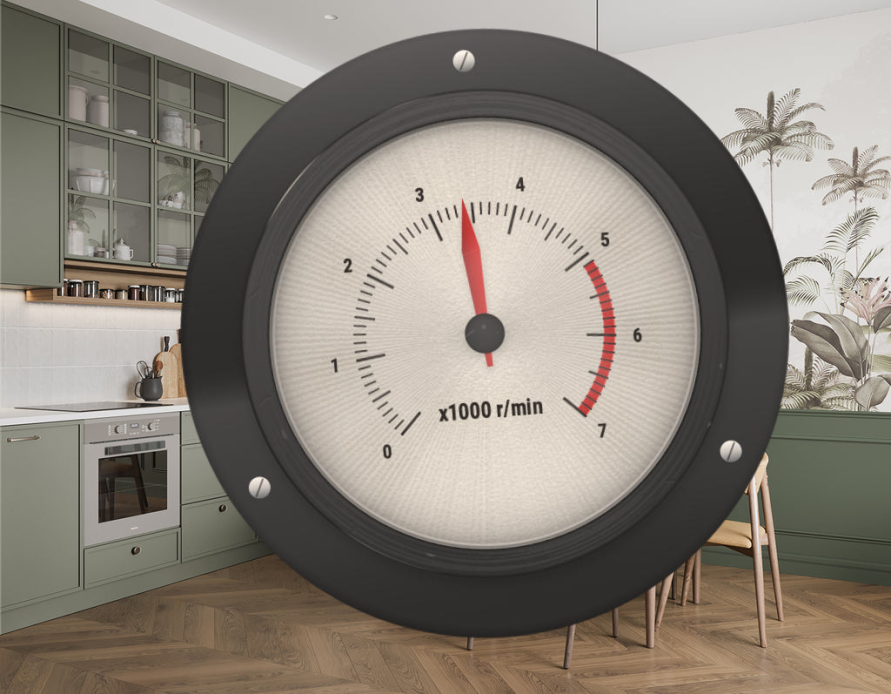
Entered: 3400 rpm
